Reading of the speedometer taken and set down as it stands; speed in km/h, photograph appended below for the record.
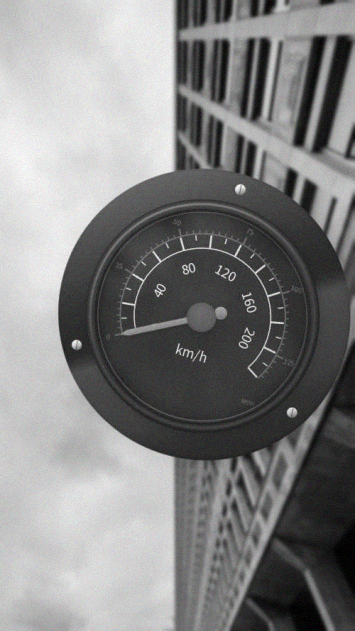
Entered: 0 km/h
